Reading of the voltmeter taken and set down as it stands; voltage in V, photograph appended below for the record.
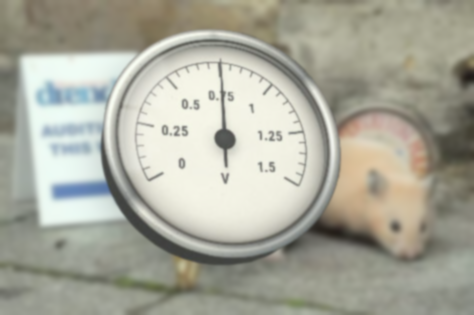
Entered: 0.75 V
